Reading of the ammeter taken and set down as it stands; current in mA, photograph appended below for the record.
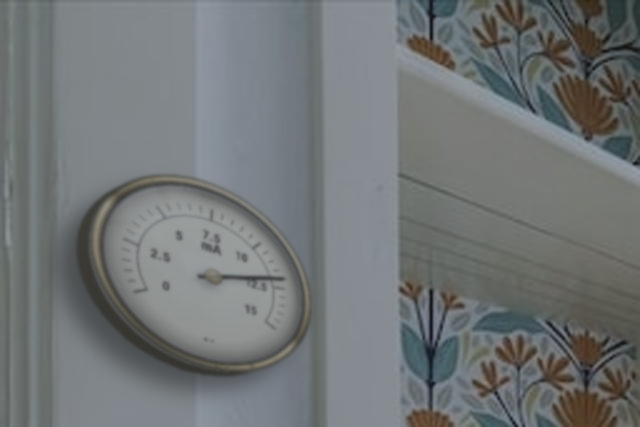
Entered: 12 mA
